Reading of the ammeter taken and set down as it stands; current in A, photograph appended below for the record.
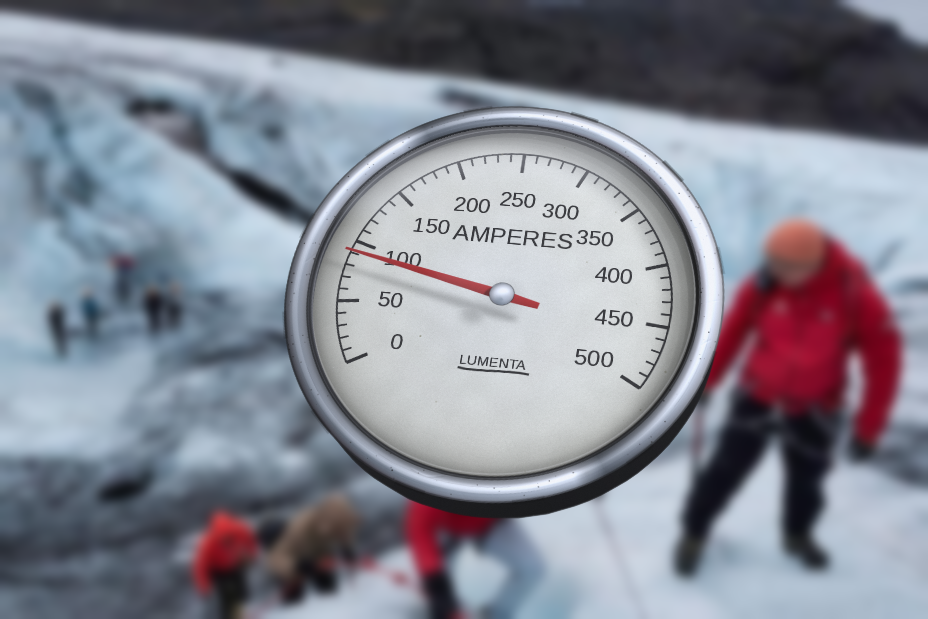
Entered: 90 A
